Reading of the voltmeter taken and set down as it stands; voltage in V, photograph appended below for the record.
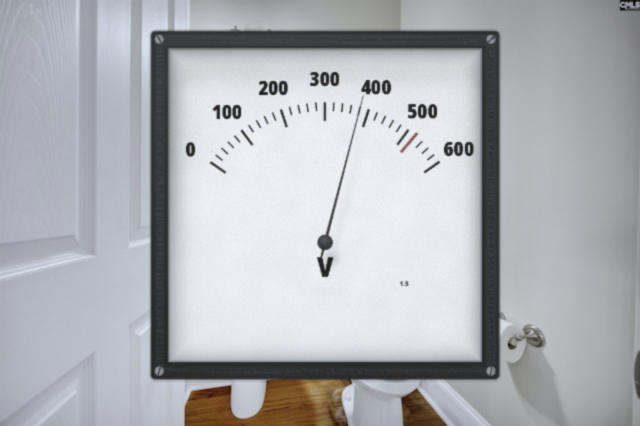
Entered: 380 V
